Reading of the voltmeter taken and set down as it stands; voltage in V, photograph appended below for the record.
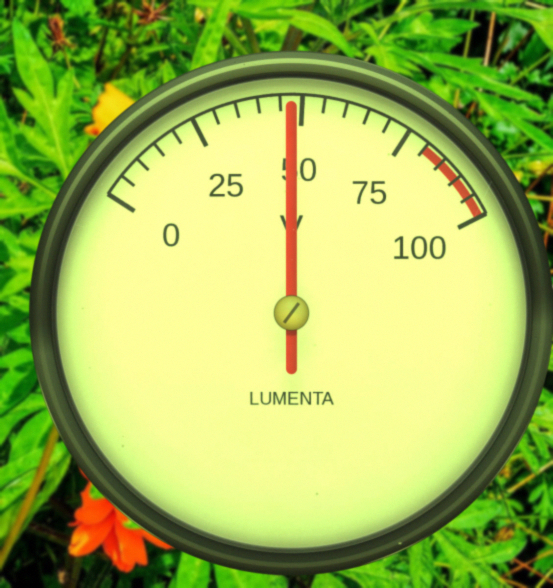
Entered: 47.5 V
